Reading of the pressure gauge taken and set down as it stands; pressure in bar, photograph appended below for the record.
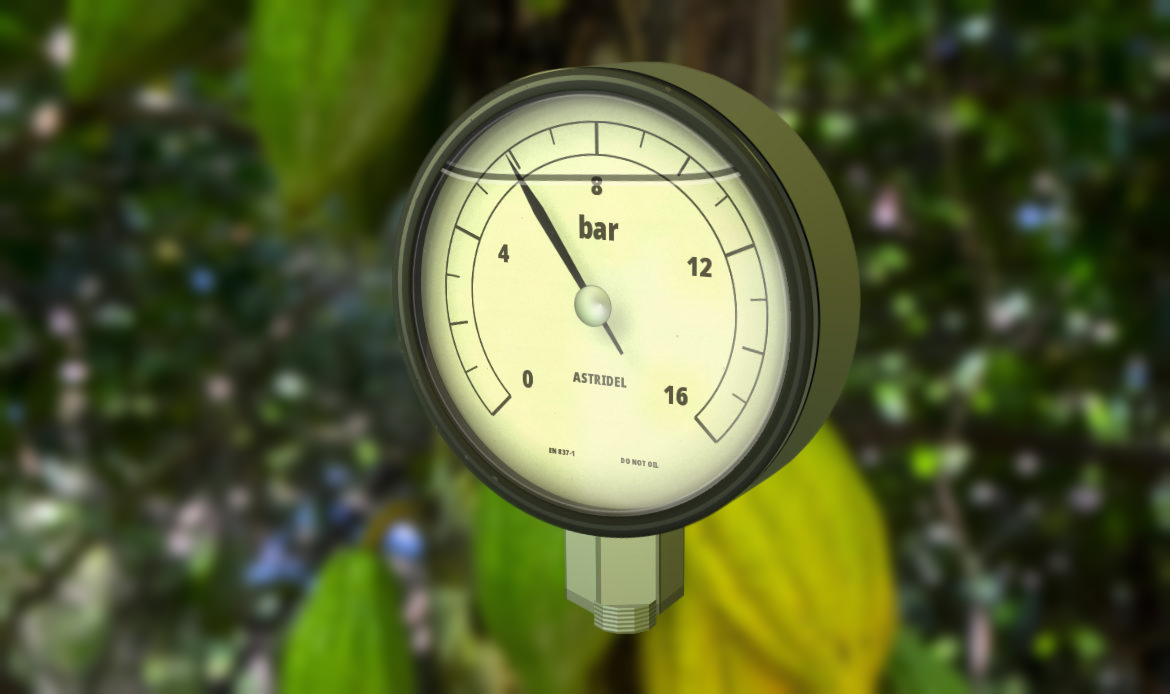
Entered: 6 bar
